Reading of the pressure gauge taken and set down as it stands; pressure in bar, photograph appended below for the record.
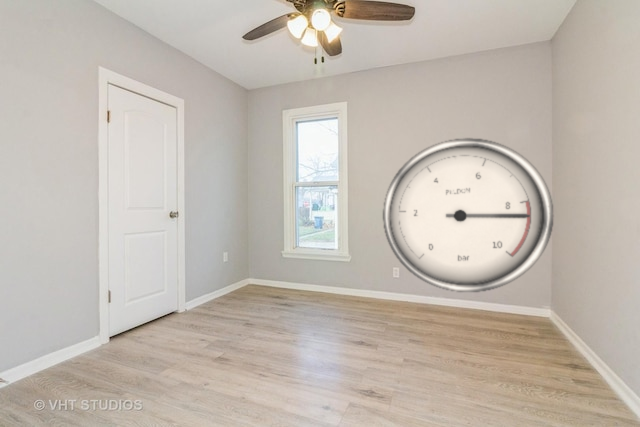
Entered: 8.5 bar
